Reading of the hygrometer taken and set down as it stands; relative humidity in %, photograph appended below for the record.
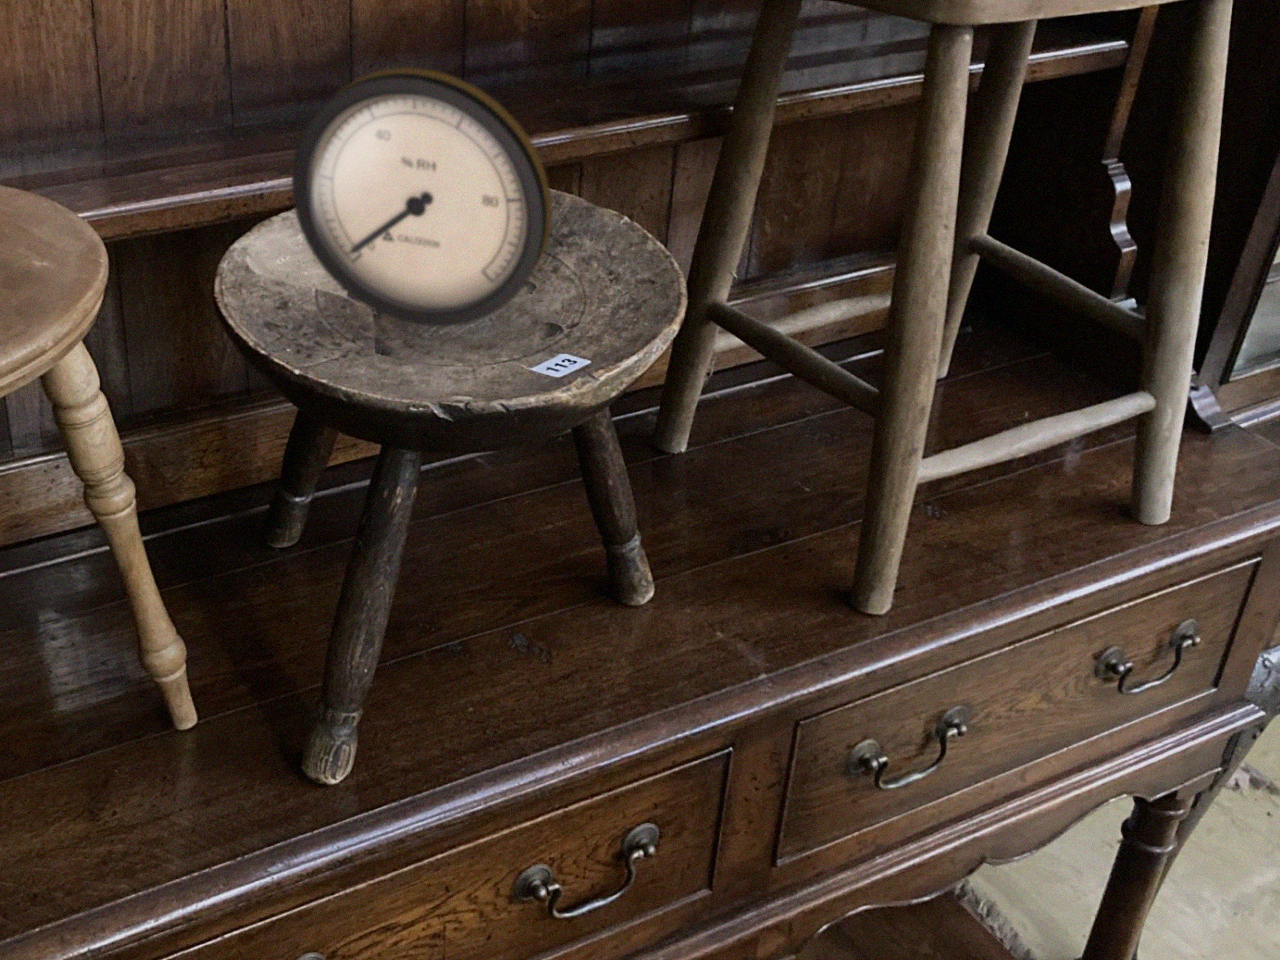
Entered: 2 %
